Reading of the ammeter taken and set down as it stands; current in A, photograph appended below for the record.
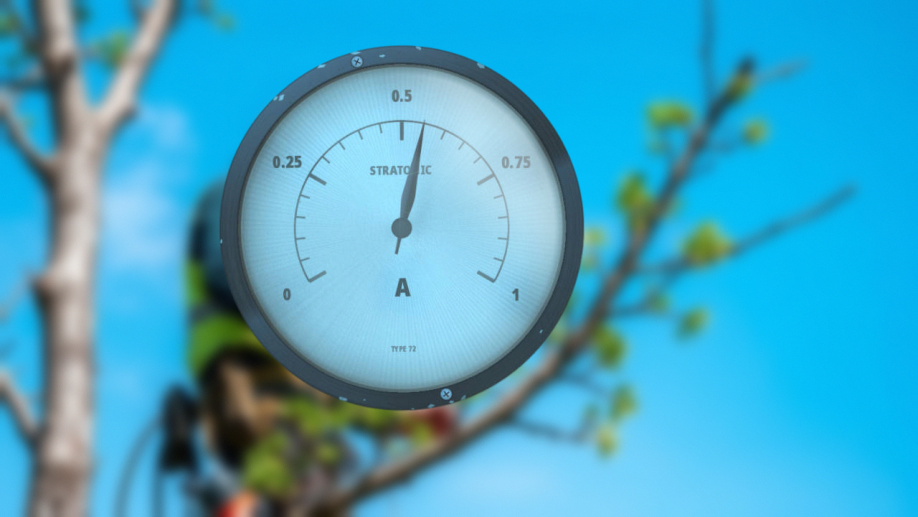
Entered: 0.55 A
